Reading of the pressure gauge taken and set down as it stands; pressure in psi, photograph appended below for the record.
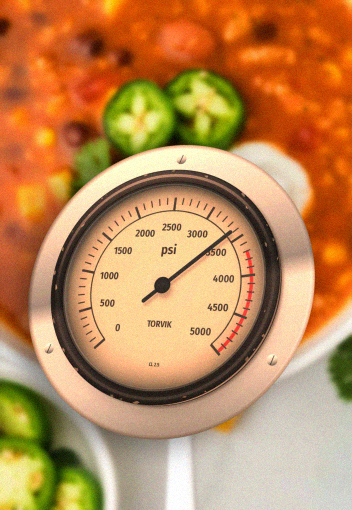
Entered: 3400 psi
